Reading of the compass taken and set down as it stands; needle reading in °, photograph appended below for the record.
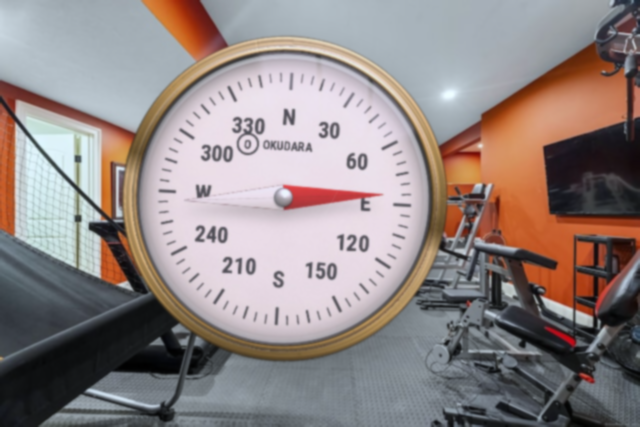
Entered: 85 °
